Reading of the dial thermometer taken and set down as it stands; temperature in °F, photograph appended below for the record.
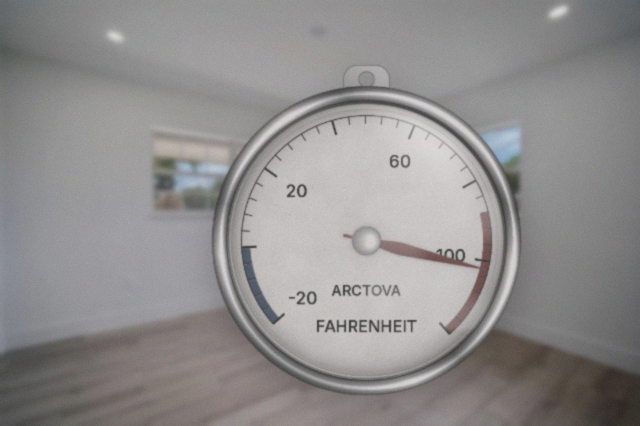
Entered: 102 °F
